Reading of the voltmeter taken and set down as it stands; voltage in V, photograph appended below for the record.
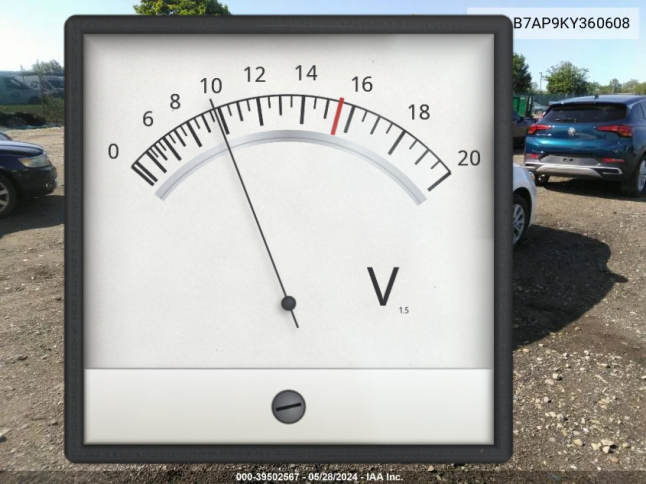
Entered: 9.75 V
